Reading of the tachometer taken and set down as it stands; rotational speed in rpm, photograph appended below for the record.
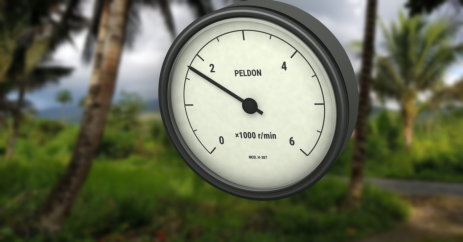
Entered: 1750 rpm
